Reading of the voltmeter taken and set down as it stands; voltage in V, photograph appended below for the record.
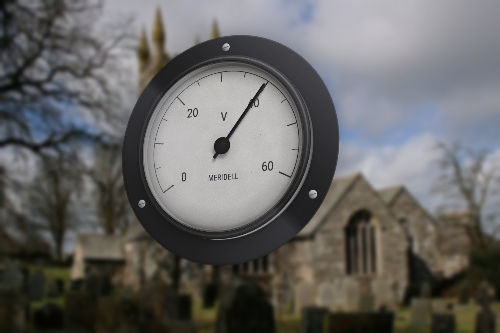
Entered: 40 V
